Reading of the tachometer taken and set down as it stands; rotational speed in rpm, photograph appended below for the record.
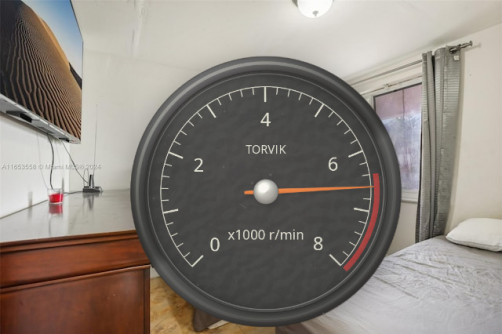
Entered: 6600 rpm
